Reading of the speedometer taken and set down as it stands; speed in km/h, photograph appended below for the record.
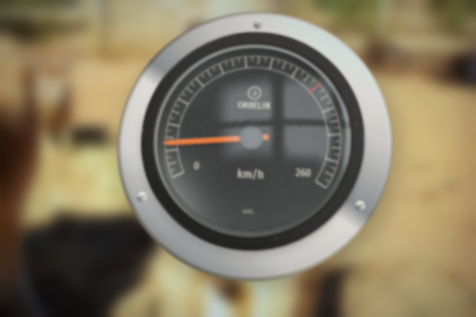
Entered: 25 km/h
